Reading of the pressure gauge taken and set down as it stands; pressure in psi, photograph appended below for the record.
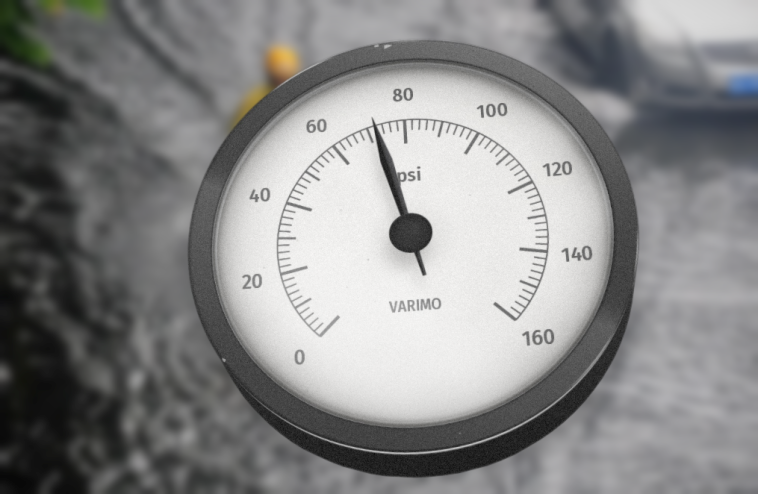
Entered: 72 psi
